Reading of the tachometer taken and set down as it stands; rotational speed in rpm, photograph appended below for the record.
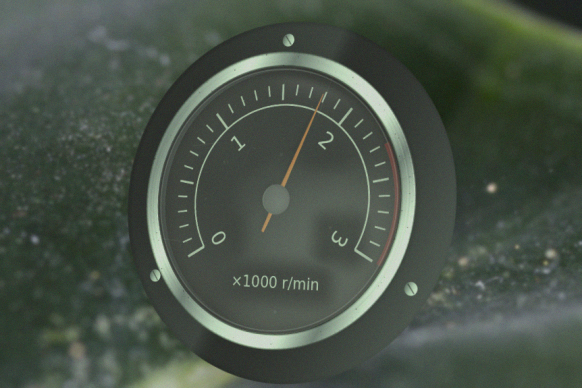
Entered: 1800 rpm
